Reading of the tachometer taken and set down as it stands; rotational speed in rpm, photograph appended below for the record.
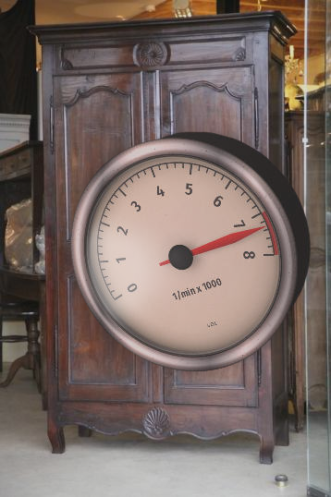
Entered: 7300 rpm
